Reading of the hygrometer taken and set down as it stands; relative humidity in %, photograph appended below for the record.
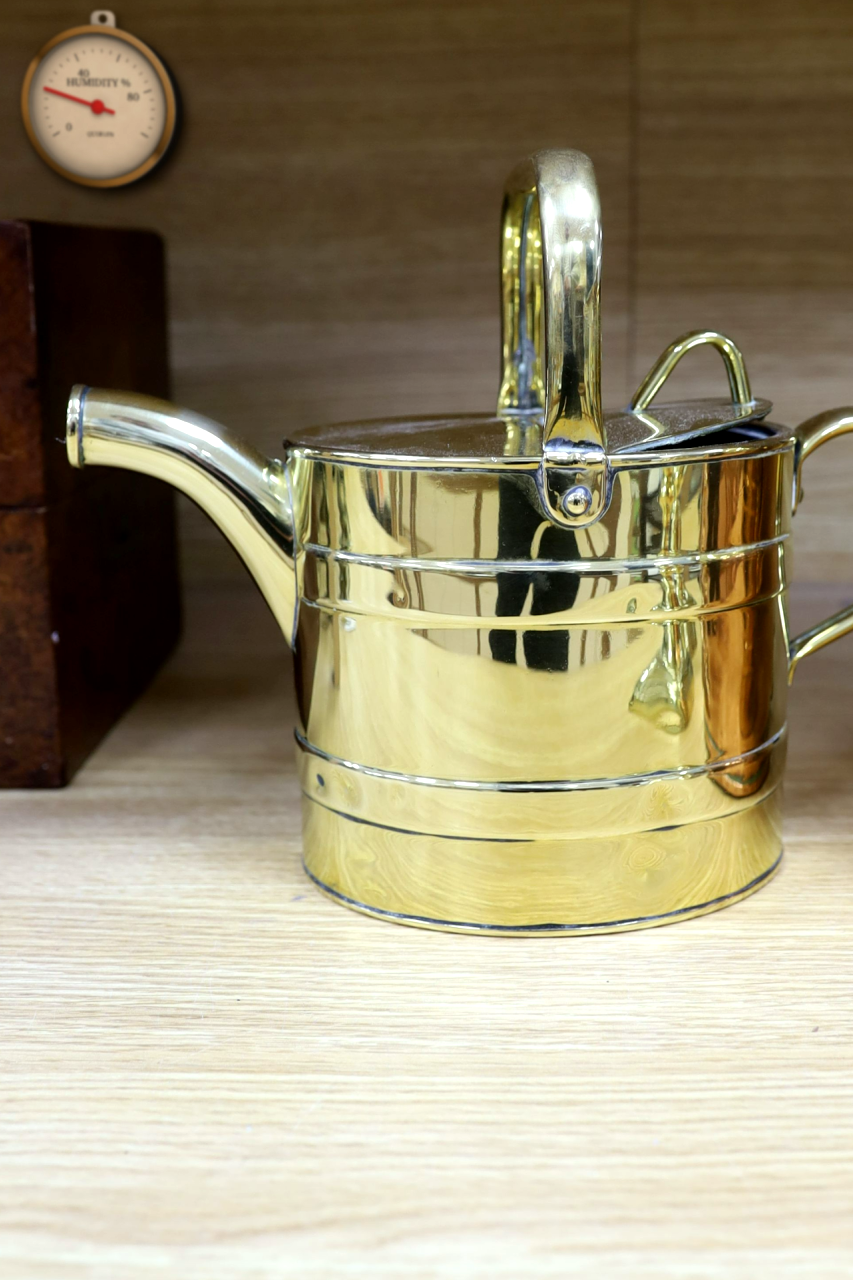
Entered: 20 %
